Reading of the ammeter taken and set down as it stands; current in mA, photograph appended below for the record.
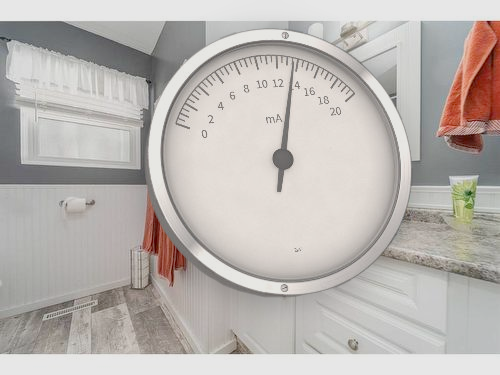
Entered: 13.5 mA
